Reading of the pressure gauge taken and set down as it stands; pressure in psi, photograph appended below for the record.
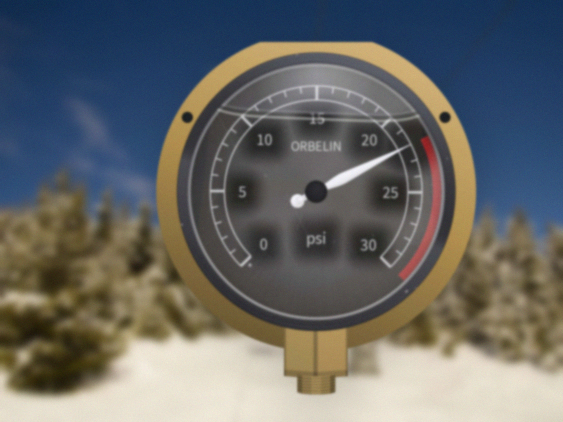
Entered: 22 psi
